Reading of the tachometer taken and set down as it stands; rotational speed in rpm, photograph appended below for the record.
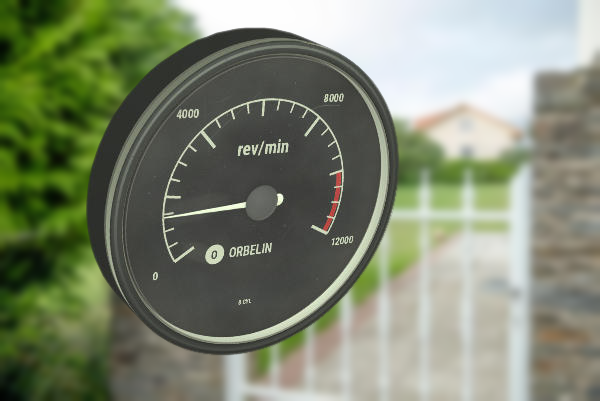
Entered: 1500 rpm
